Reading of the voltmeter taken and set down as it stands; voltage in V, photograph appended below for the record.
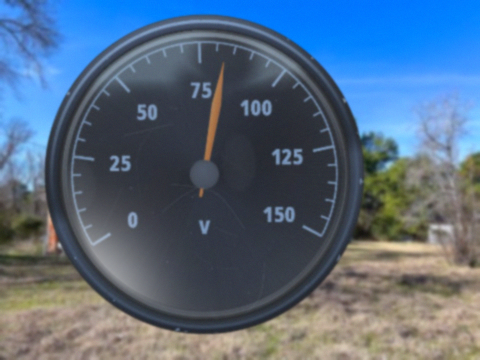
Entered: 82.5 V
